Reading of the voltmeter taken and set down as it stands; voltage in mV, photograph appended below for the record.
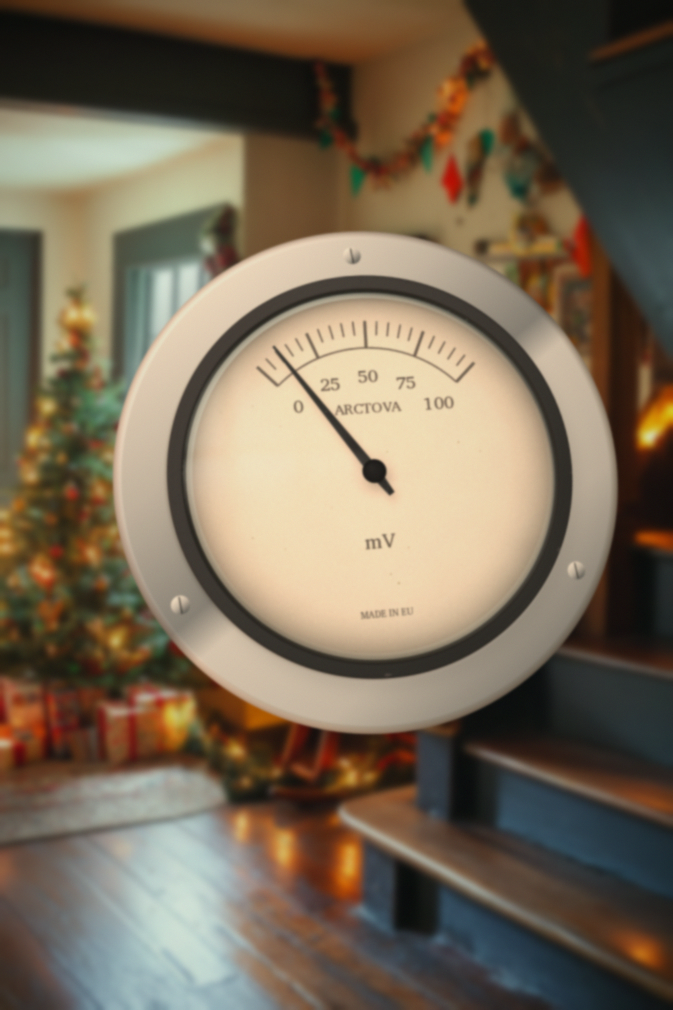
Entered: 10 mV
